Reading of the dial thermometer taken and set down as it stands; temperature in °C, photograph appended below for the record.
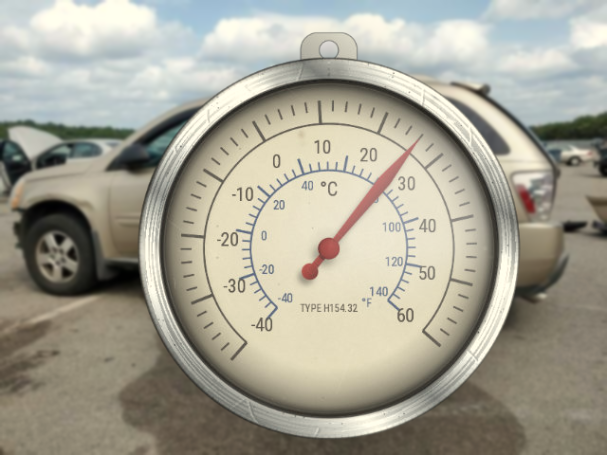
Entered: 26 °C
